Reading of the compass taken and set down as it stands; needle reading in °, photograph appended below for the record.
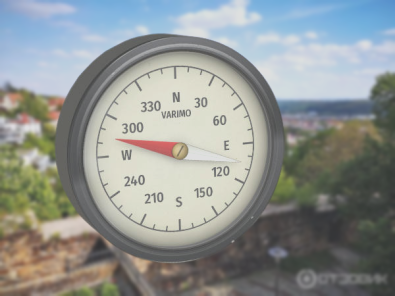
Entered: 285 °
